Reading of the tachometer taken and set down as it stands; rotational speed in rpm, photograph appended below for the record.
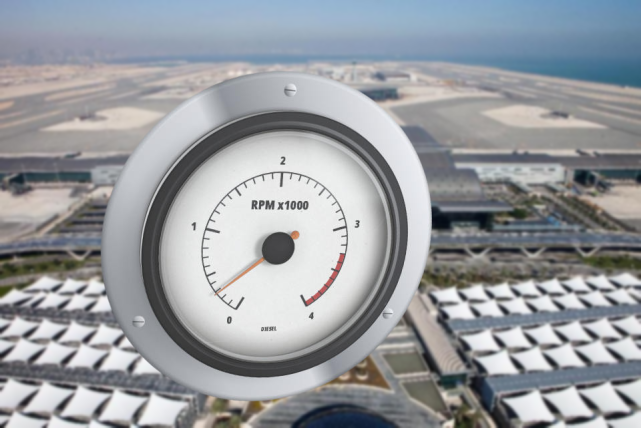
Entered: 300 rpm
